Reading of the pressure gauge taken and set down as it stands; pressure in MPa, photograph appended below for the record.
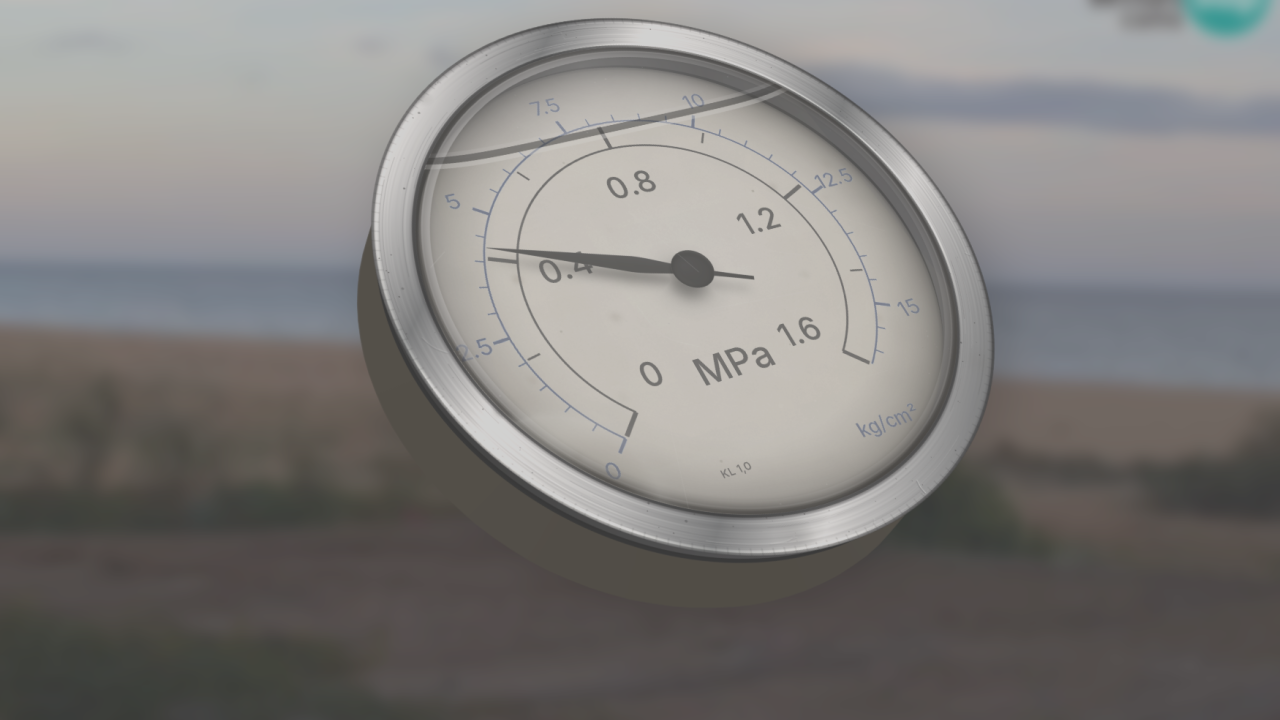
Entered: 0.4 MPa
